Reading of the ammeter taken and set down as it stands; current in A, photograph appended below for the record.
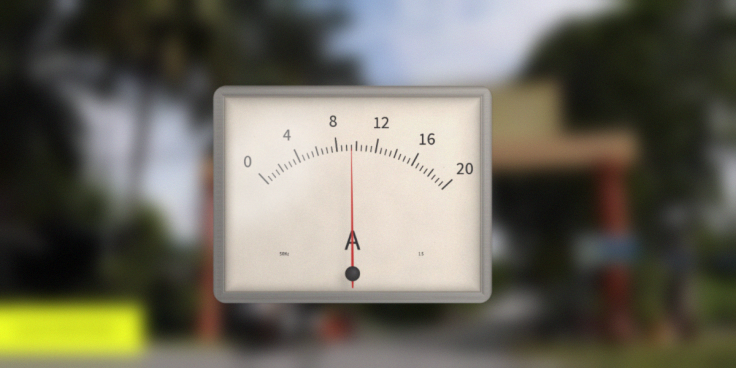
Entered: 9.5 A
